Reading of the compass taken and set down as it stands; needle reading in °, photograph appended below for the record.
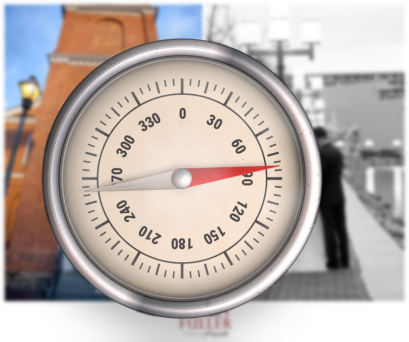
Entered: 82.5 °
